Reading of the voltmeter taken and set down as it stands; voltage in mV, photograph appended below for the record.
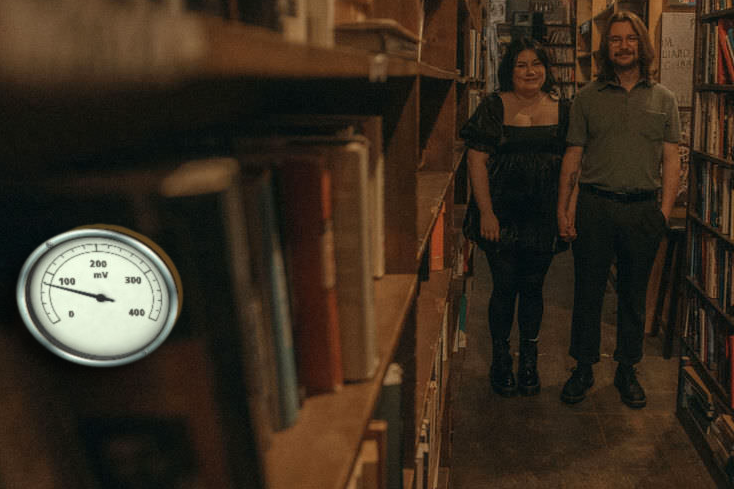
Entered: 80 mV
